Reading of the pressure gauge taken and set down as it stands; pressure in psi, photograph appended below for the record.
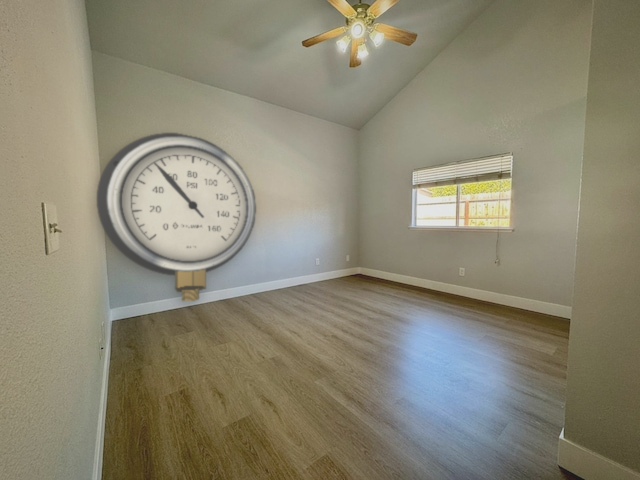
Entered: 55 psi
